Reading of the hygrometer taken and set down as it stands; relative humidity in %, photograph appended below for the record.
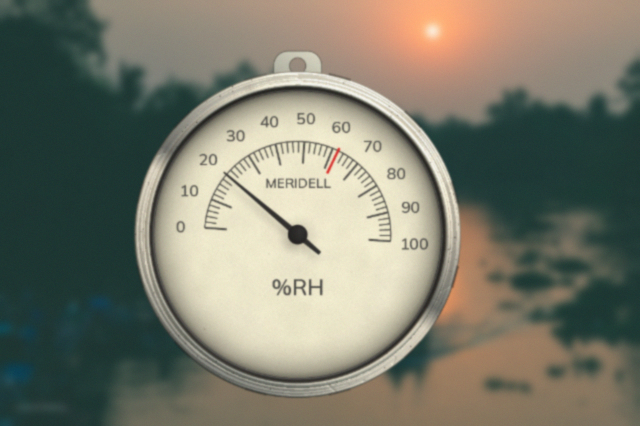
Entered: 20 %
